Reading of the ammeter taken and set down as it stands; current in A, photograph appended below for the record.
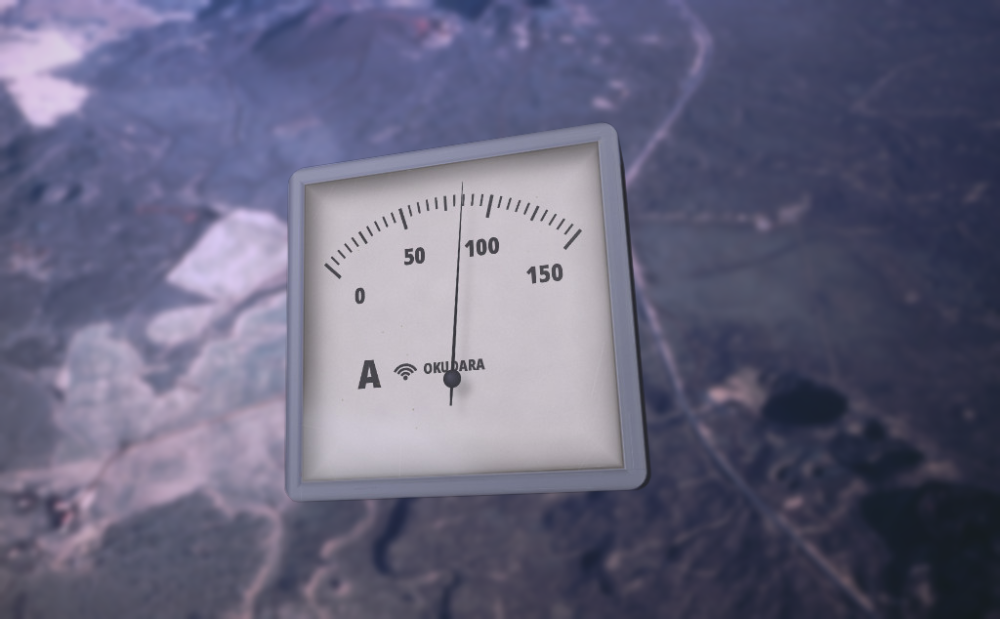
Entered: 85 A
